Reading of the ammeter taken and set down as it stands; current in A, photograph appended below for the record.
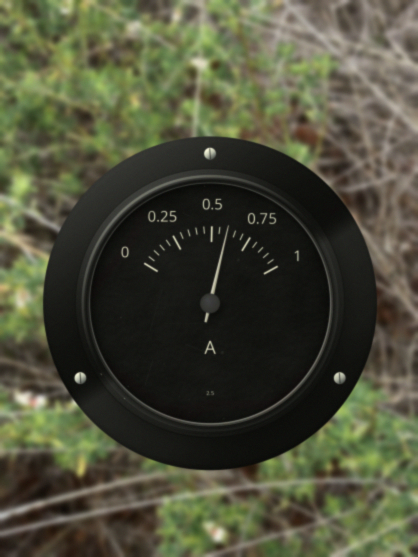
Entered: 0.6 A
